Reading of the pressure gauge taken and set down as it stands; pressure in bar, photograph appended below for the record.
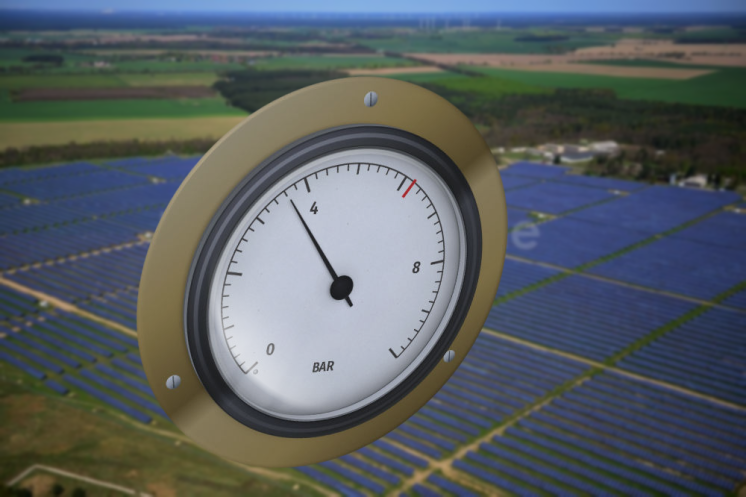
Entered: 3.6 bar
